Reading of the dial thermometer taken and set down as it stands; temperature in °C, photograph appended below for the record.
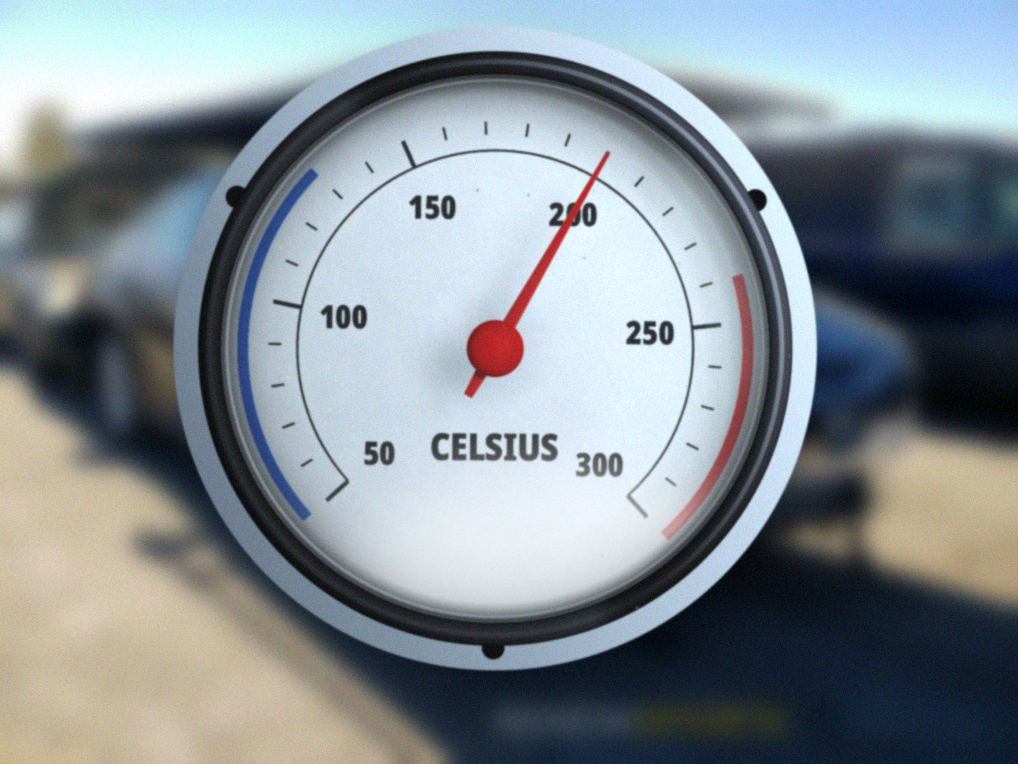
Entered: 200 °C
